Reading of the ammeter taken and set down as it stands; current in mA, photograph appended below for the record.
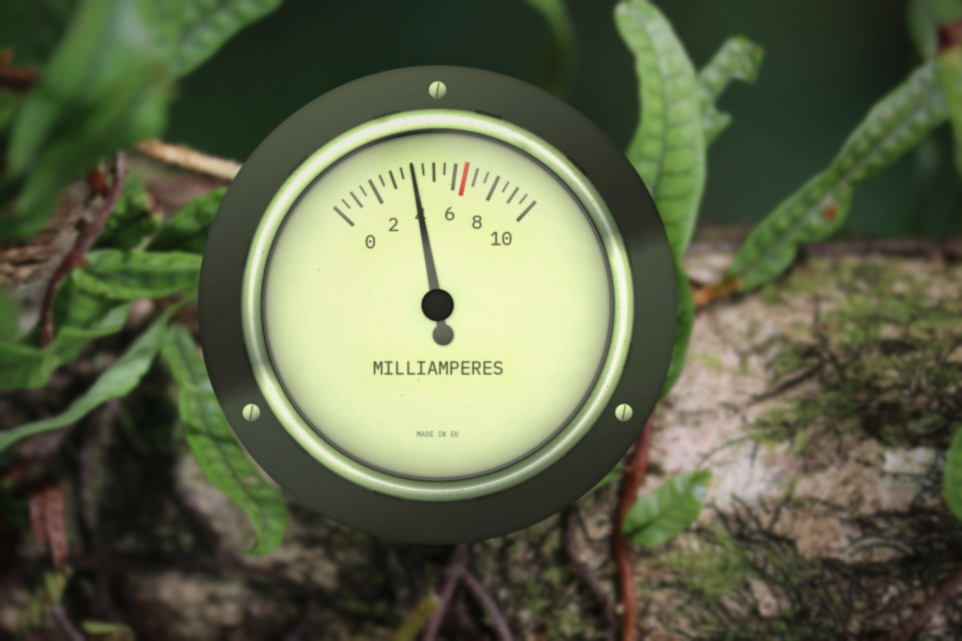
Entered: 4 mA
